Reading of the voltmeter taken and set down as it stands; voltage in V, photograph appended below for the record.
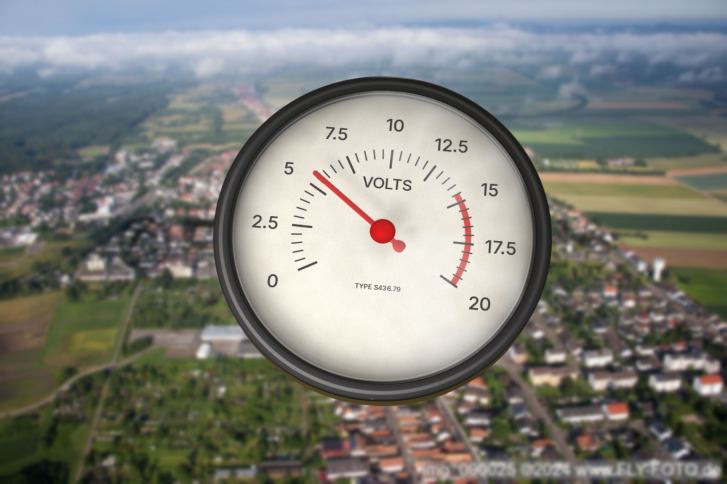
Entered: 5.5 V
